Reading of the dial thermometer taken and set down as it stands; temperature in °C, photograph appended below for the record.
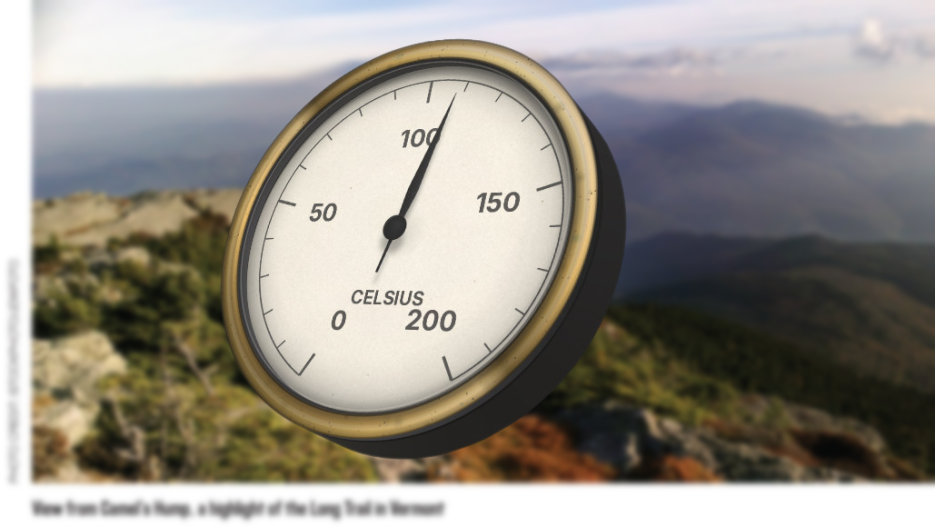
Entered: 110 °C
